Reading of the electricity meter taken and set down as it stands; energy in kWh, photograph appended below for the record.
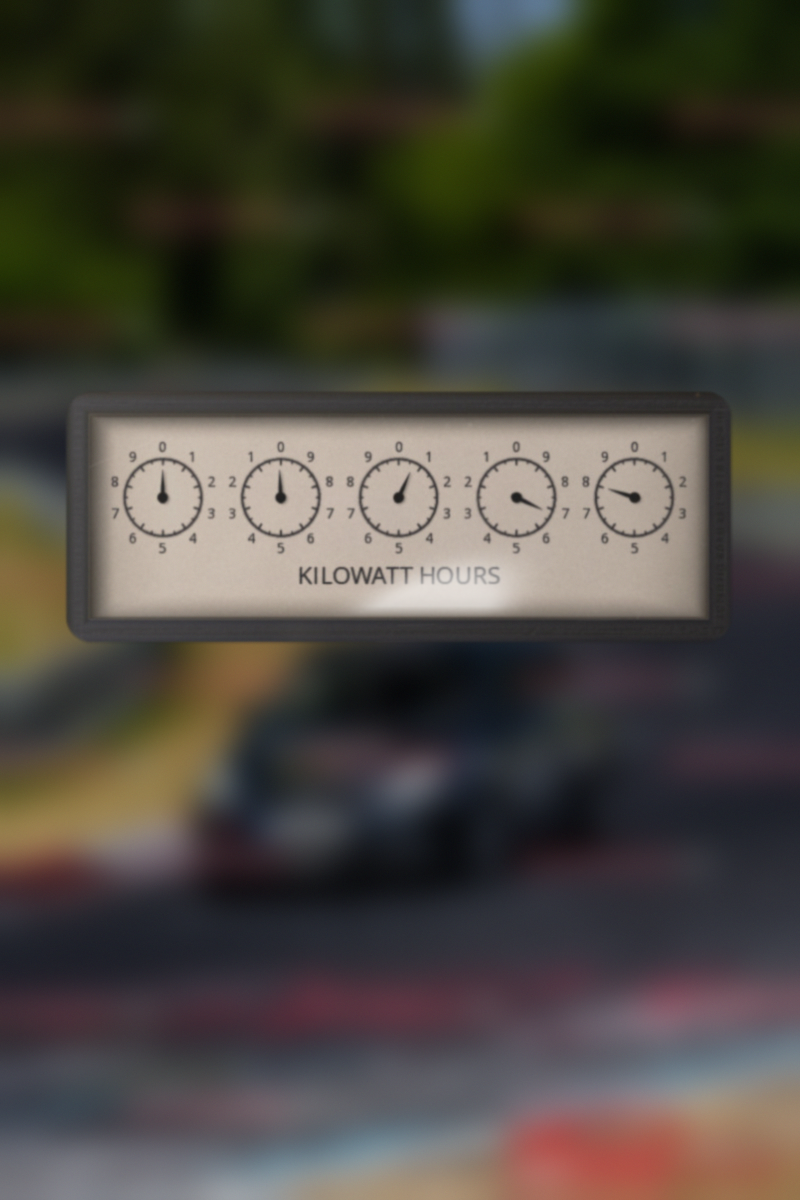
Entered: 68 kWh
